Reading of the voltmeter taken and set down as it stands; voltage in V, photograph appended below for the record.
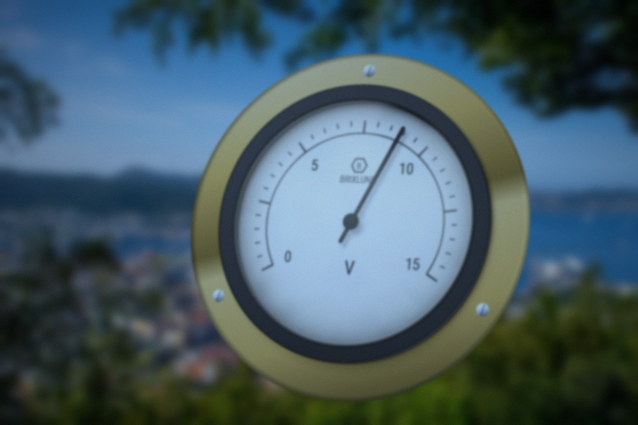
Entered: 9 V
